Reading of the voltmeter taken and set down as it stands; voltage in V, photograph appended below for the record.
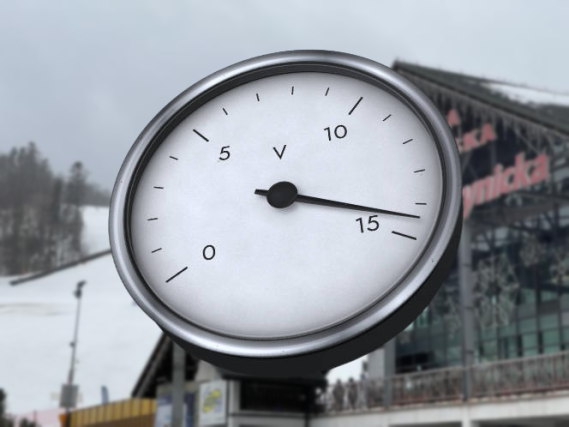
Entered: 14.5 V
